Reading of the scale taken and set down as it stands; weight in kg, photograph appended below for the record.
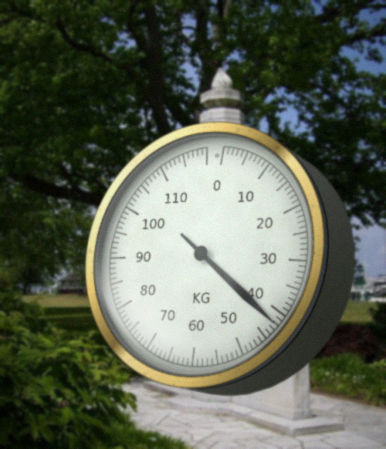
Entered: 42 kg
